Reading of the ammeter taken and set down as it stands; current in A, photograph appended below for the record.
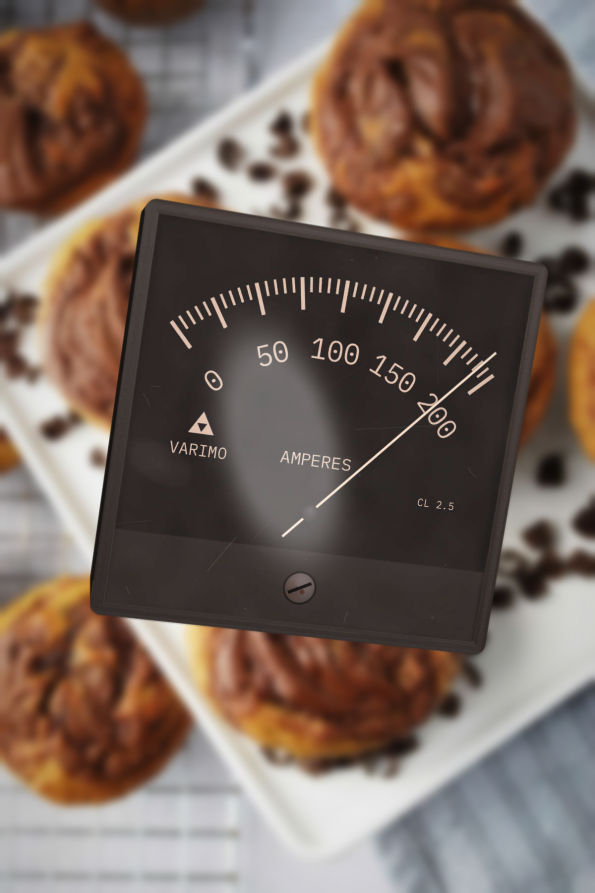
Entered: 190 A
